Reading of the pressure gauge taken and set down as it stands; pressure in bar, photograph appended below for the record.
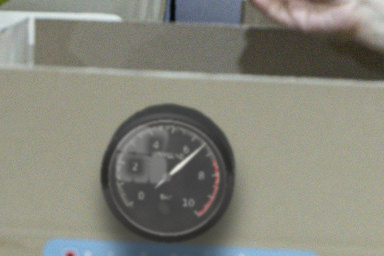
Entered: 6.5 bar
